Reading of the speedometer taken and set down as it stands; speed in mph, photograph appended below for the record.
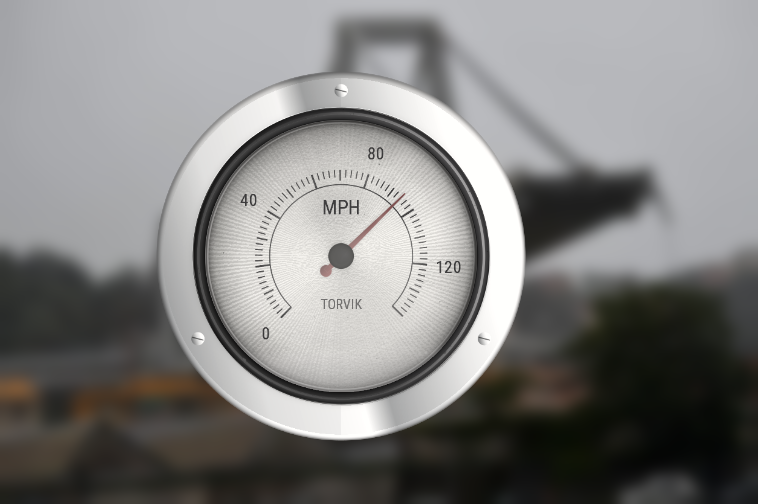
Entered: 94 mph
